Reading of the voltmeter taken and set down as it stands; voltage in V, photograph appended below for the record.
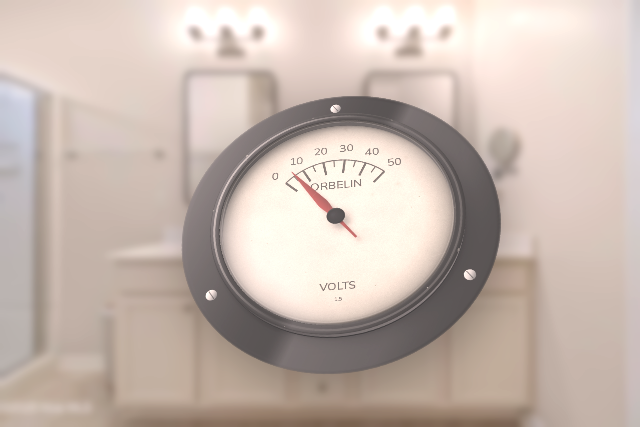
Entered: 5 V
